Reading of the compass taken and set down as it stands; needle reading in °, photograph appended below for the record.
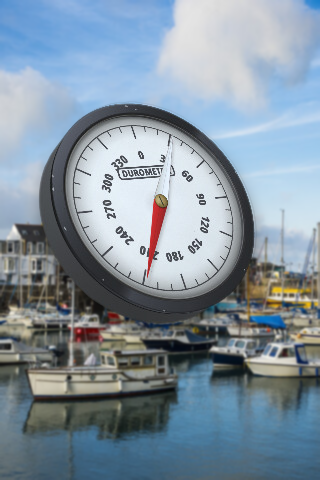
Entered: 210 °
